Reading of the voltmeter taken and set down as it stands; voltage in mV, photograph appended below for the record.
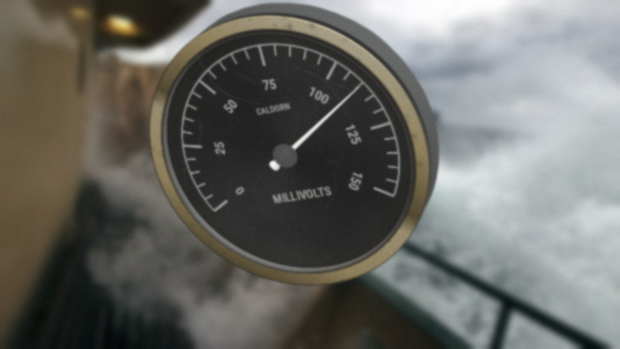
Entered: 110 mV
